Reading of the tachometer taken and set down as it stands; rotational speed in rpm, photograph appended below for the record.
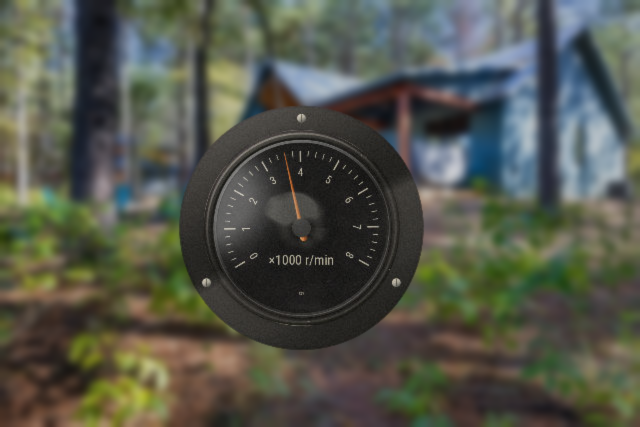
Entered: 3600 rpm
